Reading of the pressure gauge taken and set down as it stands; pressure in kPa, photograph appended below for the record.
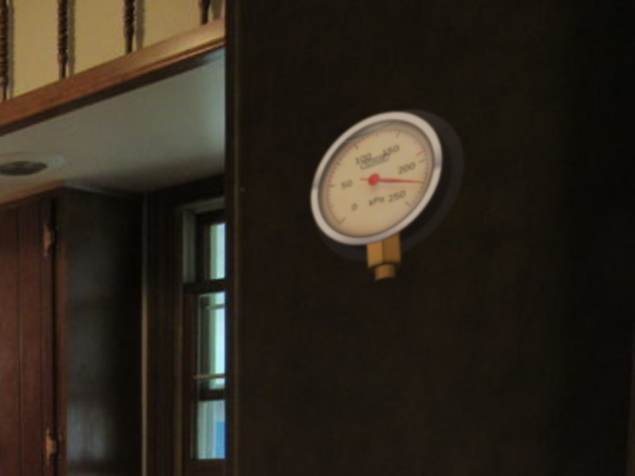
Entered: 225 kPa
